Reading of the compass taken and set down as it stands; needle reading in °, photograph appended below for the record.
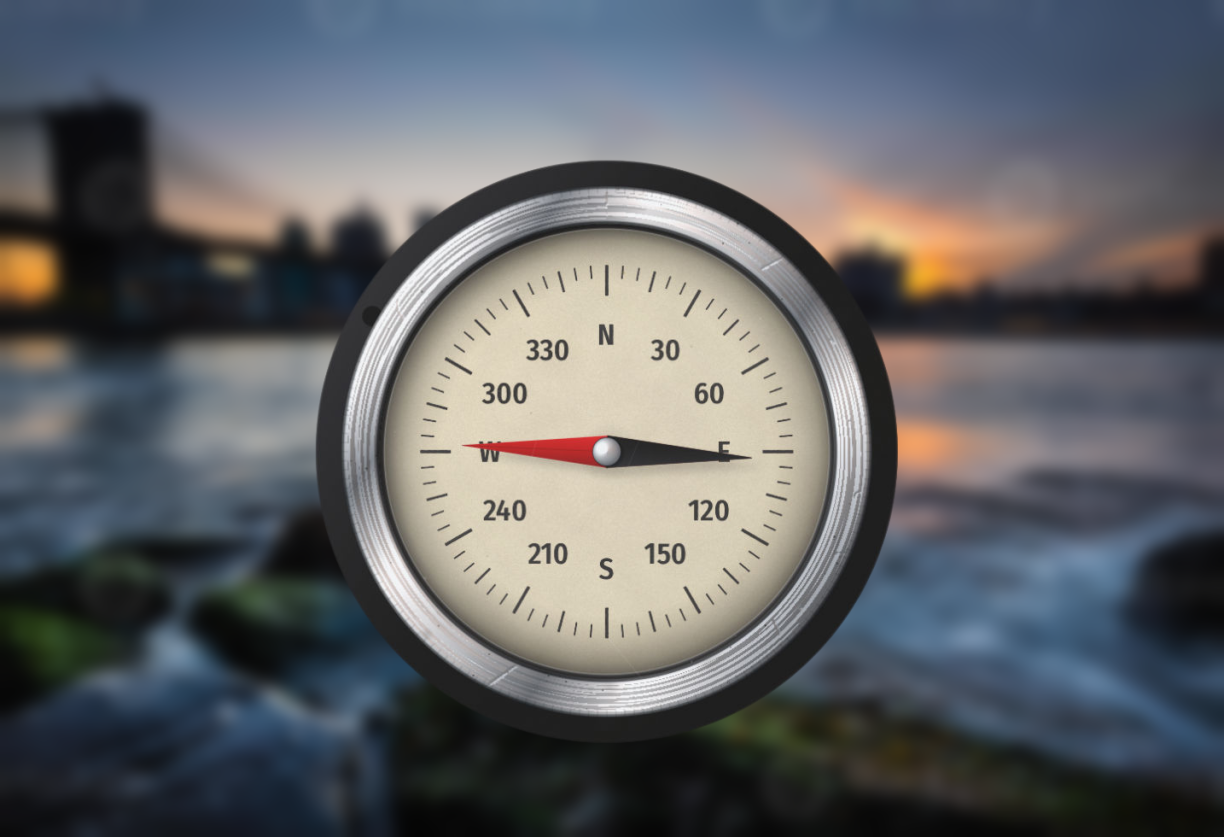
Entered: 272.5 °
